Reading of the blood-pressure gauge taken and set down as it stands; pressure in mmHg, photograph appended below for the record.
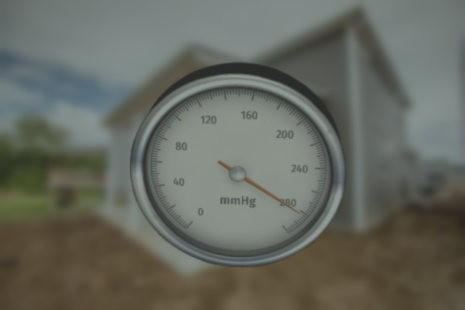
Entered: 280 mmHg
